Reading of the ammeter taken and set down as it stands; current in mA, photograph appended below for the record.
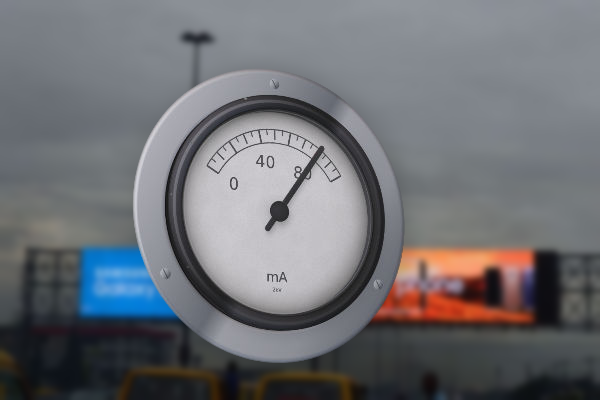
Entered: 80 mA
